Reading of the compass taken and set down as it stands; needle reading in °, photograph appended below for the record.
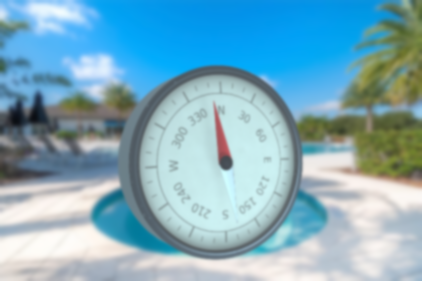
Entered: 350 °
